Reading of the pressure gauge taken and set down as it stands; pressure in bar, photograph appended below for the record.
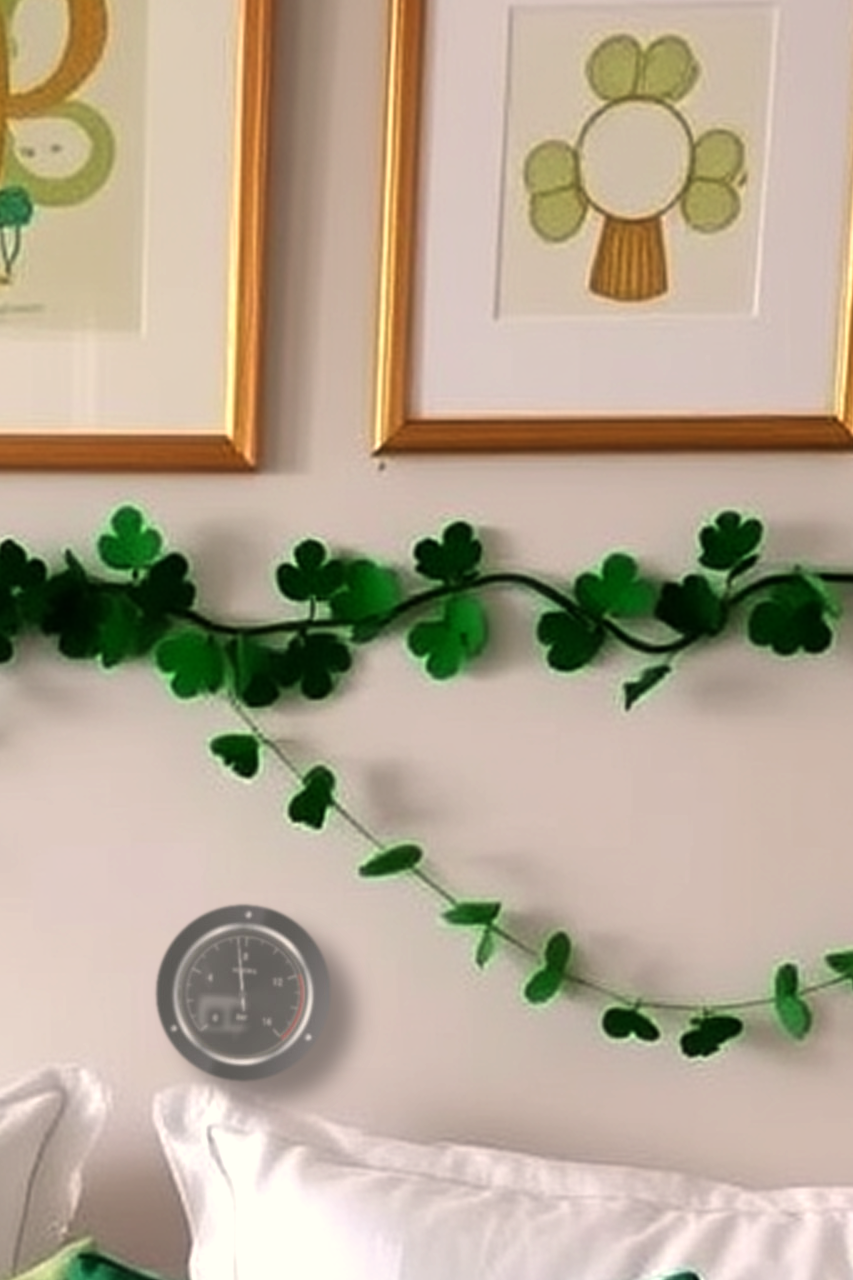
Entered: 7.5 bar
